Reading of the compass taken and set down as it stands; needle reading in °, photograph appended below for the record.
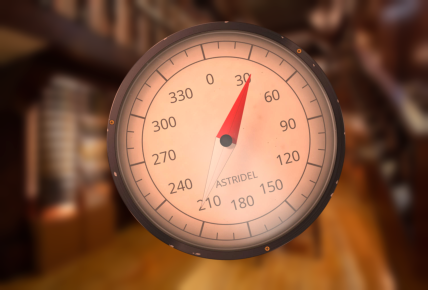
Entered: 35 °
